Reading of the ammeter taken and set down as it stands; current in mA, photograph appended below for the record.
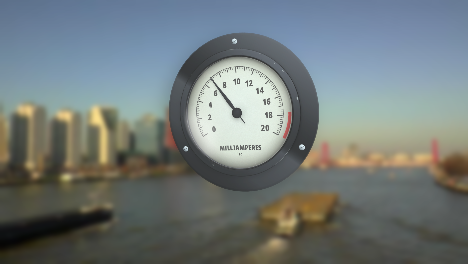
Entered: 7 mA
